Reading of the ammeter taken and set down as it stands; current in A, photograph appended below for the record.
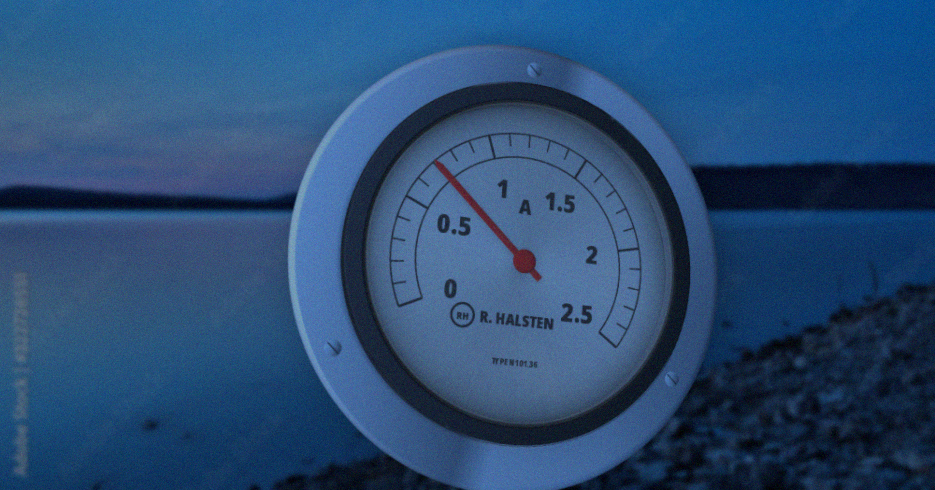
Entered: 0.7 A
